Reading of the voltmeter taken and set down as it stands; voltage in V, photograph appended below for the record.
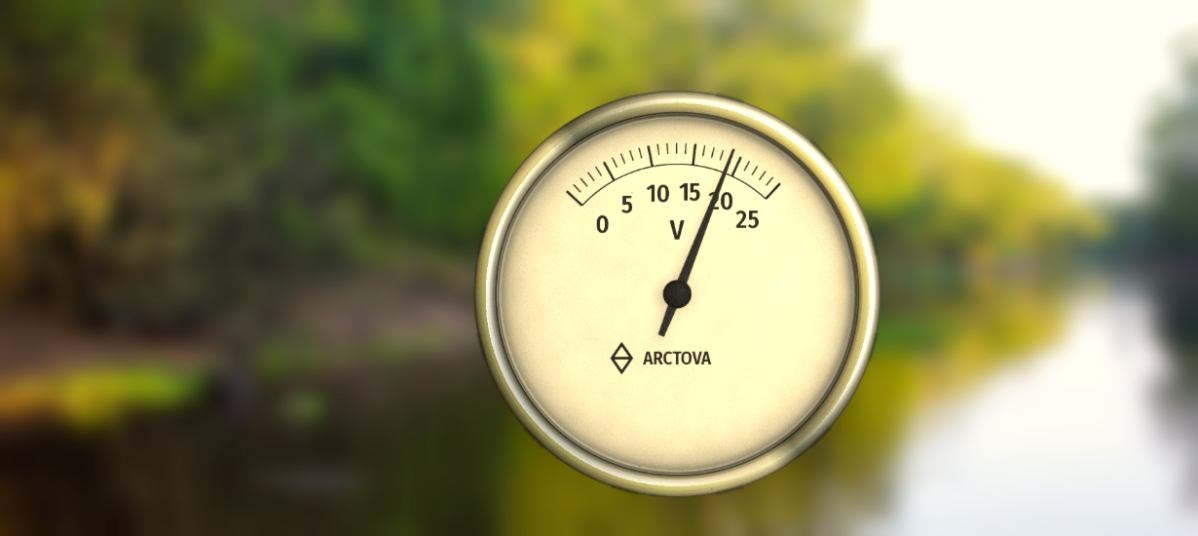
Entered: 19 V
